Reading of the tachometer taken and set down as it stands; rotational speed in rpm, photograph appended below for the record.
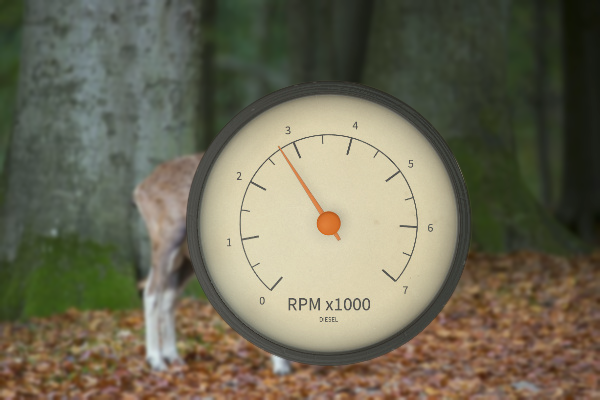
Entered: 2750 rpm
